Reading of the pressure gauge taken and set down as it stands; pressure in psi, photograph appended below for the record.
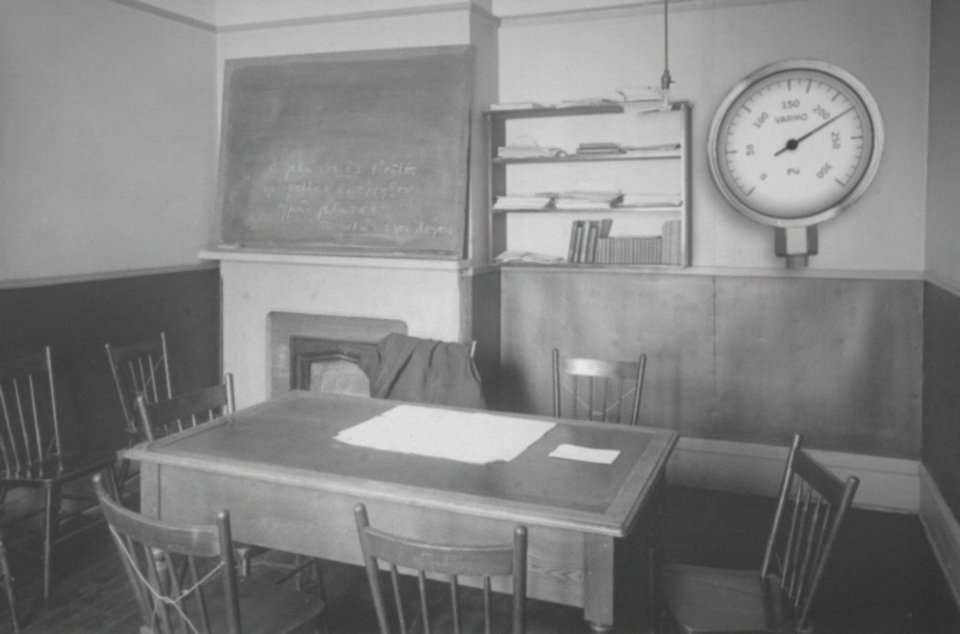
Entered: 220 psi
